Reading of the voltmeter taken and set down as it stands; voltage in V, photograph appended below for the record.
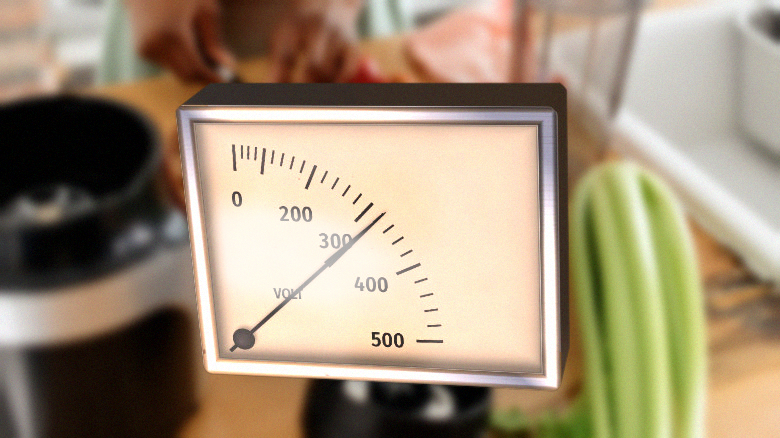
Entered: 320 V
